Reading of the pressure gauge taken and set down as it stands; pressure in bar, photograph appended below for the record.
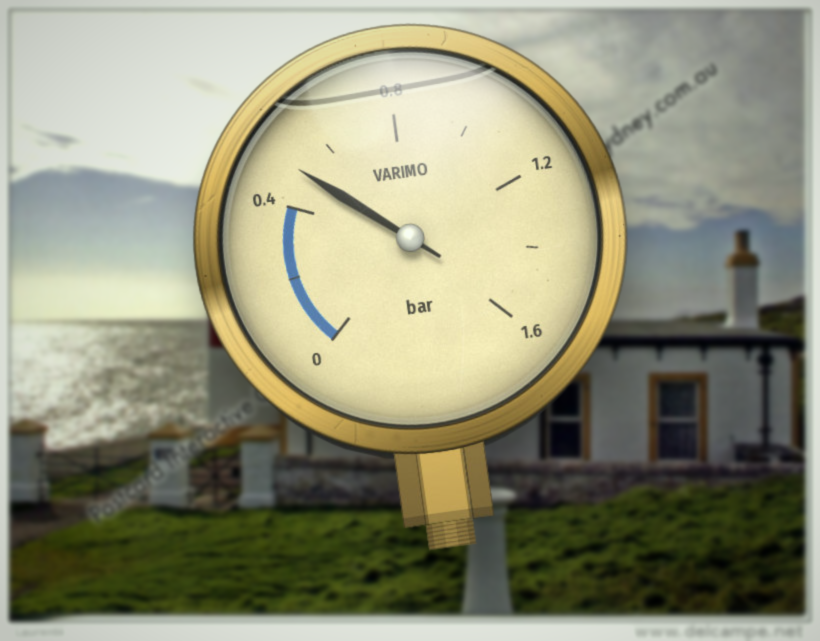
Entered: 0.5 bar
